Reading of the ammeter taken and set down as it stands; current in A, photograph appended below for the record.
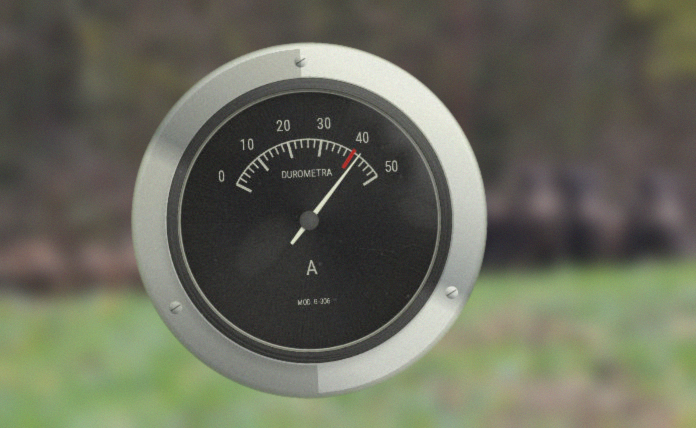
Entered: 42 A
